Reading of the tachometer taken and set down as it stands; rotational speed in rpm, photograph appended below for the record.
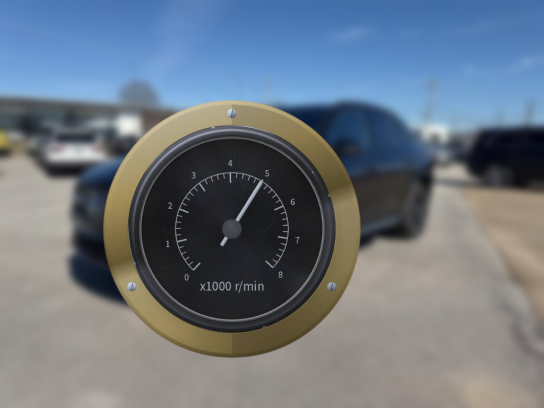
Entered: 5000 rpm
